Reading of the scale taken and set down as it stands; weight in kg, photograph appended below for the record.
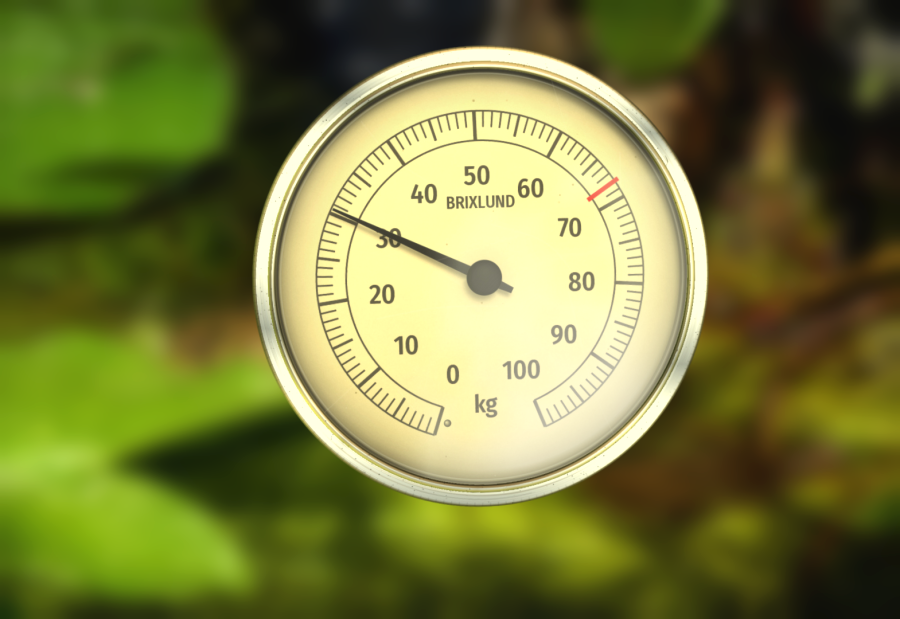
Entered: 30.5 kg
